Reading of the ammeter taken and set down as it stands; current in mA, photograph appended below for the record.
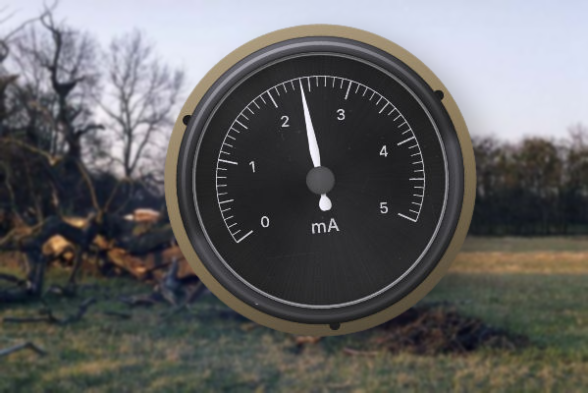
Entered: 2.4 mA
